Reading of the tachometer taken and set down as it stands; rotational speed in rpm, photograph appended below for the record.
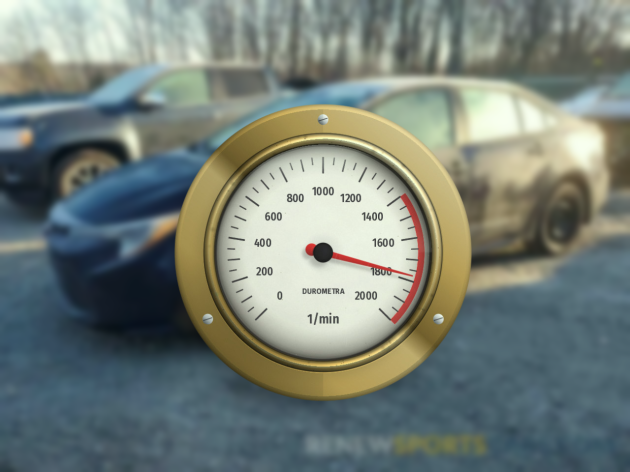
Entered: 1775 rpm
